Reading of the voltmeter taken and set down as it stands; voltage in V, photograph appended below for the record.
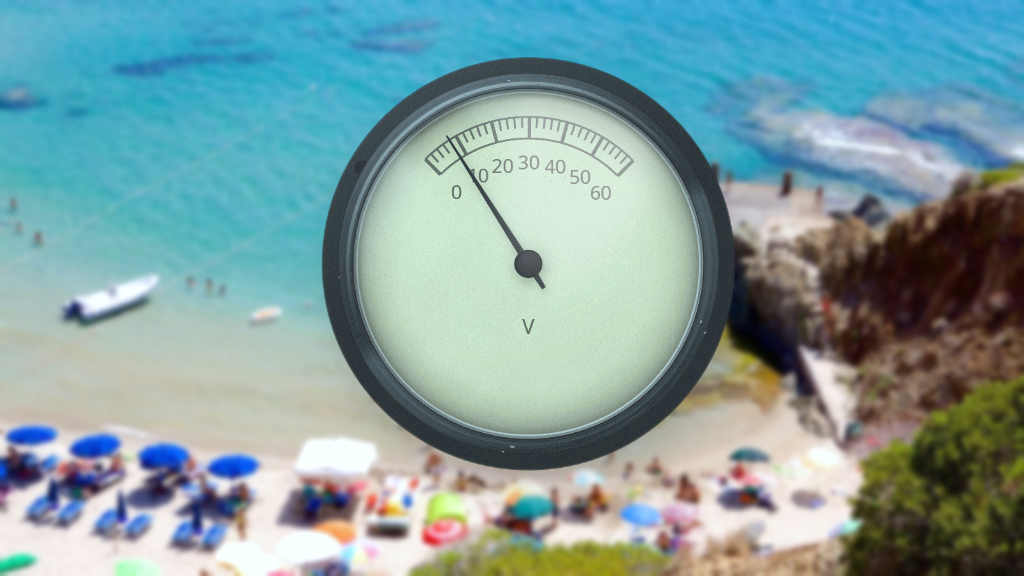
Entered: 8 V
